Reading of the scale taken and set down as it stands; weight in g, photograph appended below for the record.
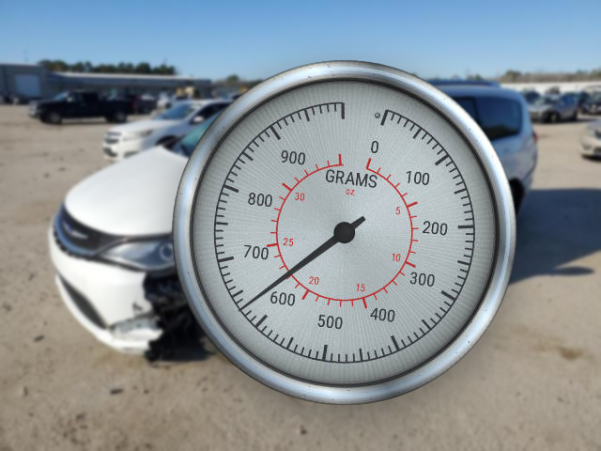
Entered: 630 g
